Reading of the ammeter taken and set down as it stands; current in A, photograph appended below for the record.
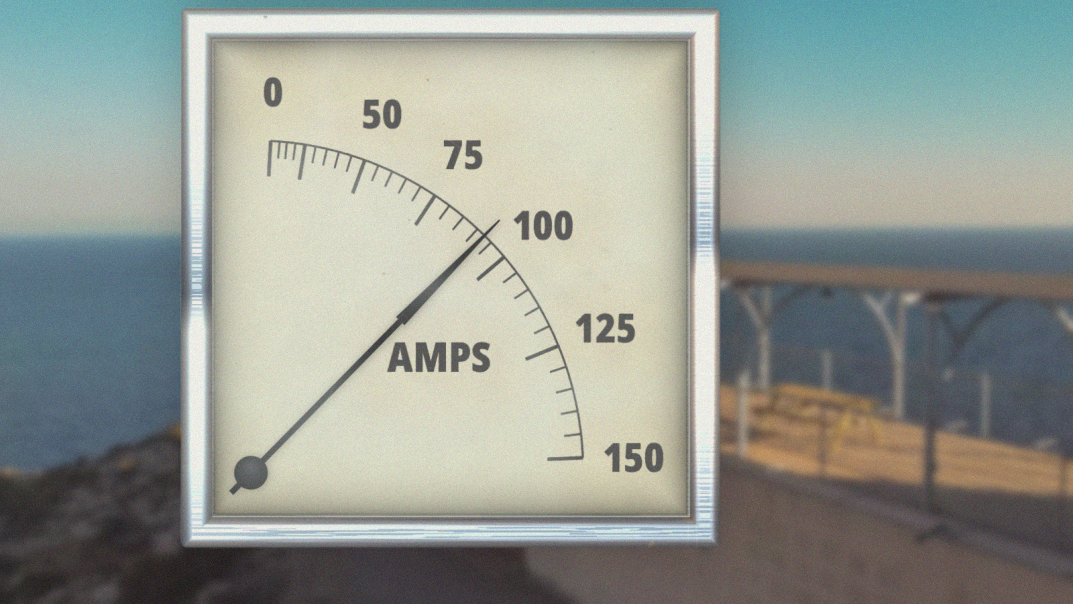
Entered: 92.5 A
